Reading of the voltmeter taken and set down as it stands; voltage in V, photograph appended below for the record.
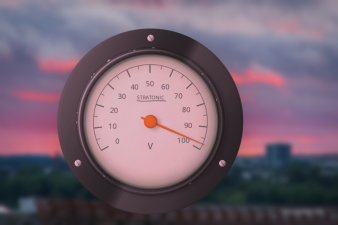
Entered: 97.5 V
